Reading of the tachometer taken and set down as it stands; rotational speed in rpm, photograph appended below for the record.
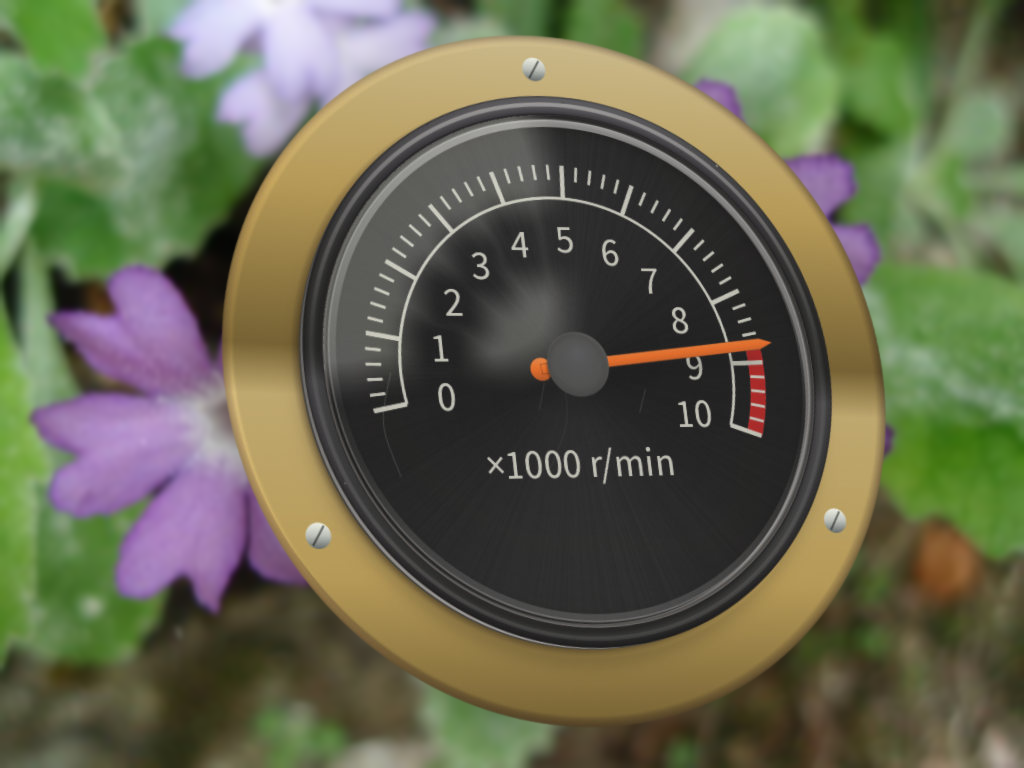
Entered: 8800 rpm
